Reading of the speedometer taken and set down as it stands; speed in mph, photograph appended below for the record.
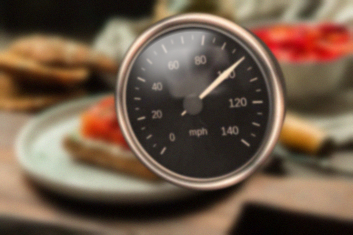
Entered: 100 mph
